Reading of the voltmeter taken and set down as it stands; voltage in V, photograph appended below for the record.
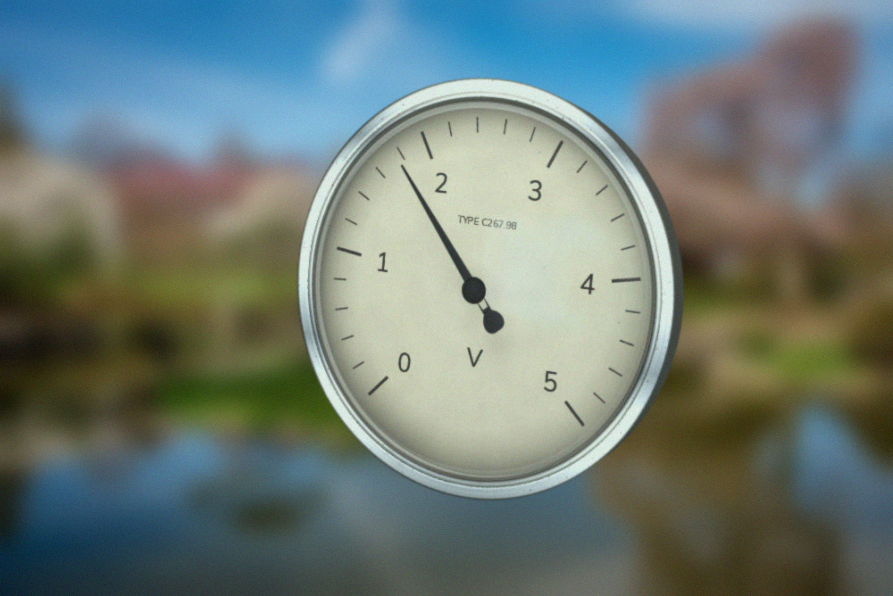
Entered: 1.8 V
